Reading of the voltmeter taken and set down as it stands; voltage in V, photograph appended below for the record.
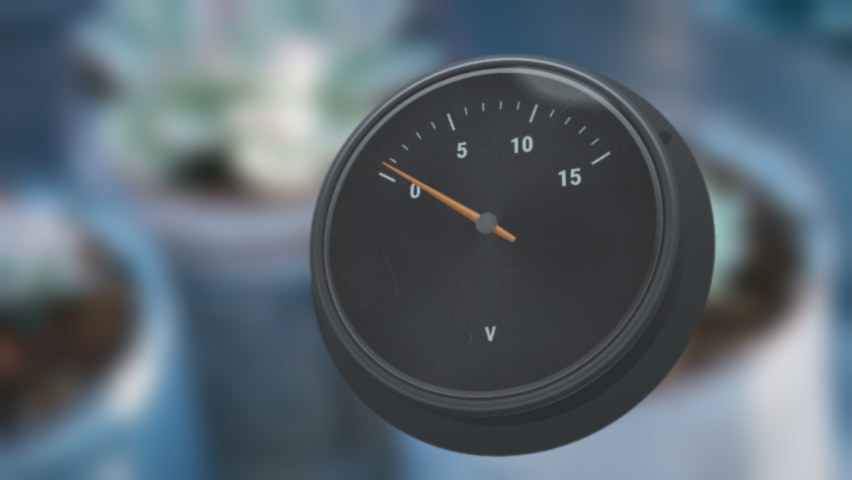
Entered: 0.5 V
